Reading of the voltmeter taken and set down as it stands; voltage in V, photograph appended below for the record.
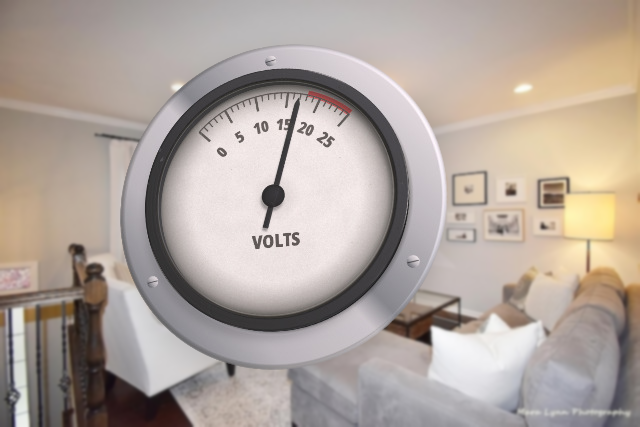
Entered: 17 V
